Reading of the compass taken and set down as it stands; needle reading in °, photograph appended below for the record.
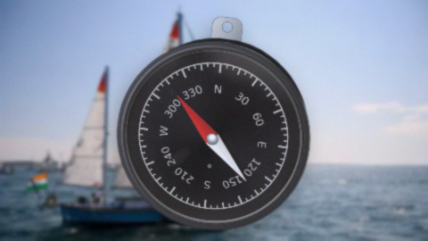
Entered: 315 °
